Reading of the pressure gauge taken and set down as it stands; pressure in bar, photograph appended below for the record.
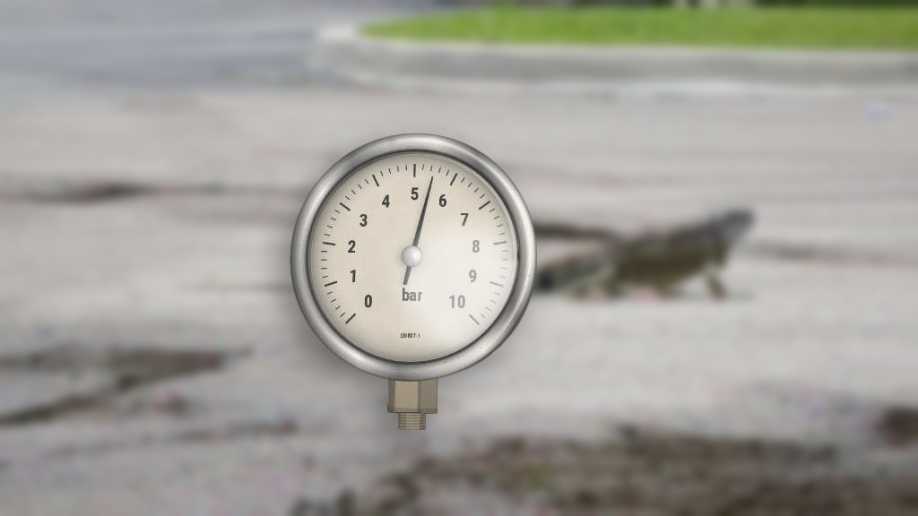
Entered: 5.5 bar
